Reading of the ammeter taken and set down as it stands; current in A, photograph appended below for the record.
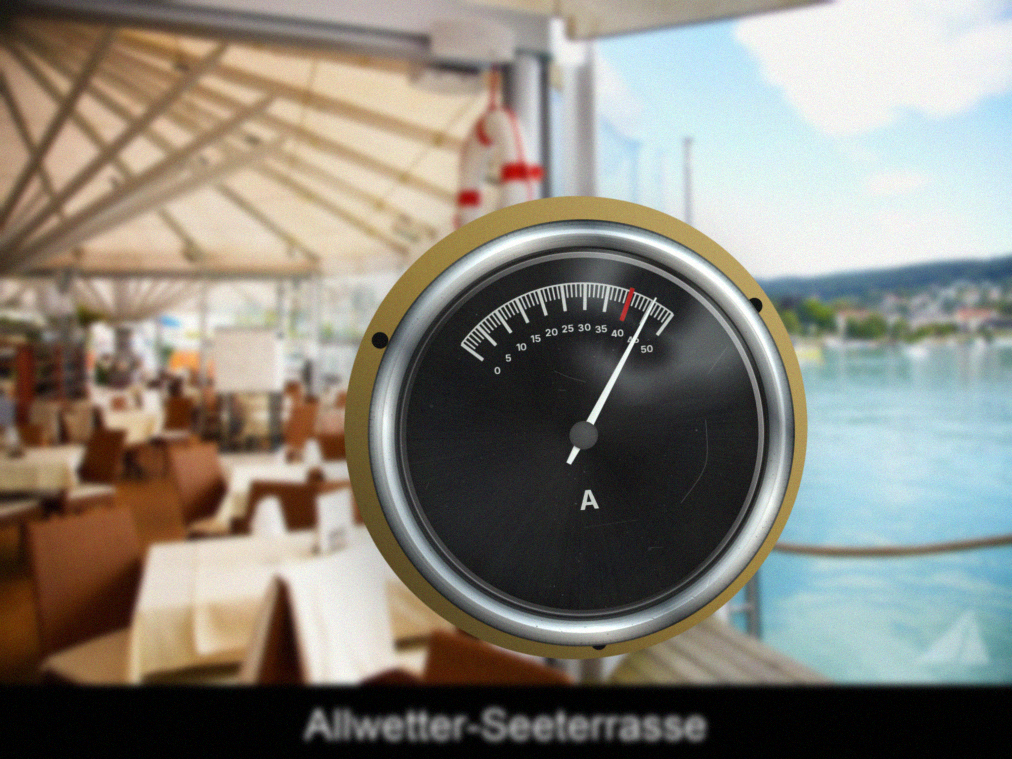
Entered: 45 A
